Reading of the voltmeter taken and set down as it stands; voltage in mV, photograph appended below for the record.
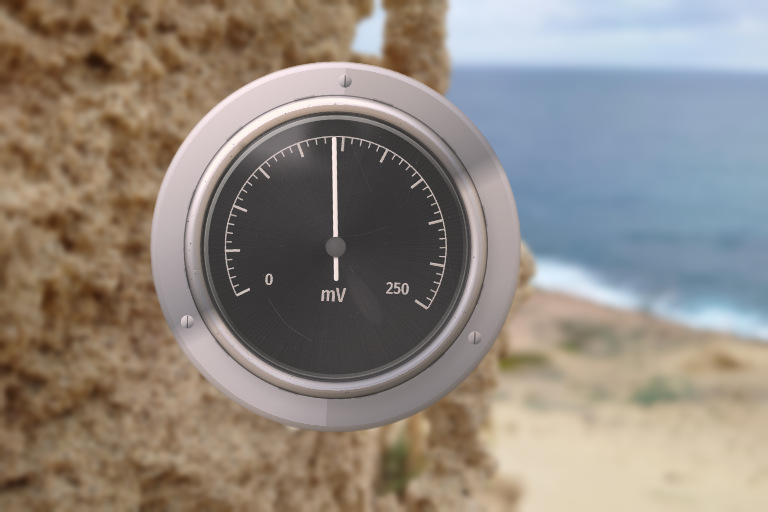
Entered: 120 mV
